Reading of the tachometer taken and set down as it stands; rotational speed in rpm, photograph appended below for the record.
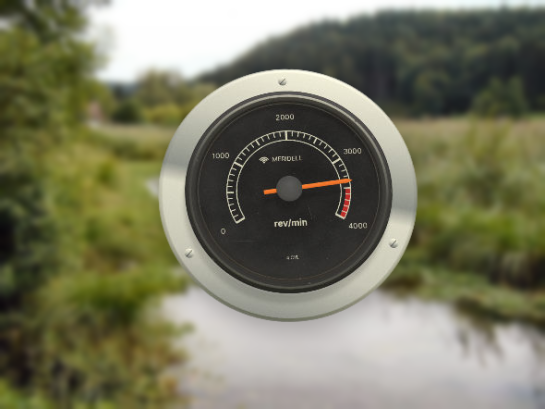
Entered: 3400 rpm
